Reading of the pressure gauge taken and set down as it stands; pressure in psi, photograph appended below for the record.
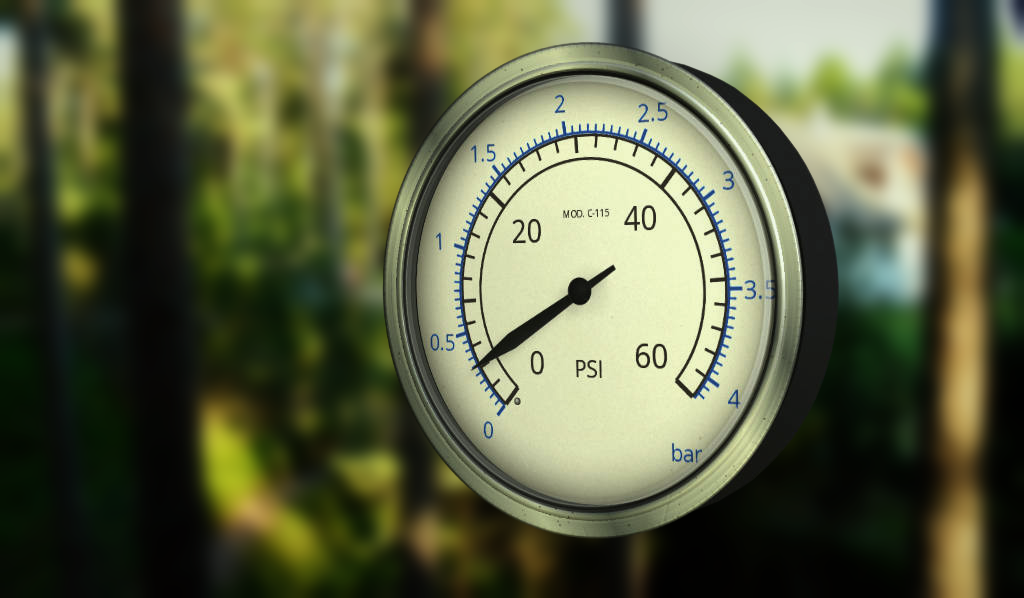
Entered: 4 psi
